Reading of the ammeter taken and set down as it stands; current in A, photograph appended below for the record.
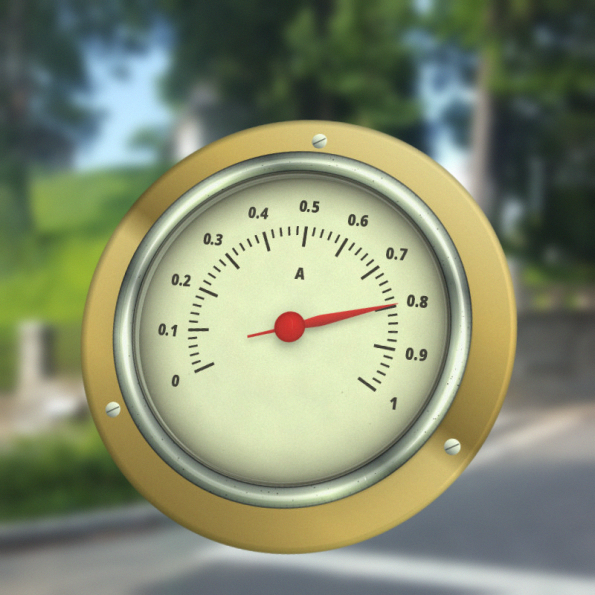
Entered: 0.8 A
